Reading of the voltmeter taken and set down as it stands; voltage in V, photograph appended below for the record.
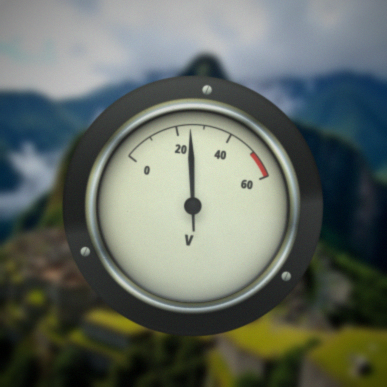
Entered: 25 V
